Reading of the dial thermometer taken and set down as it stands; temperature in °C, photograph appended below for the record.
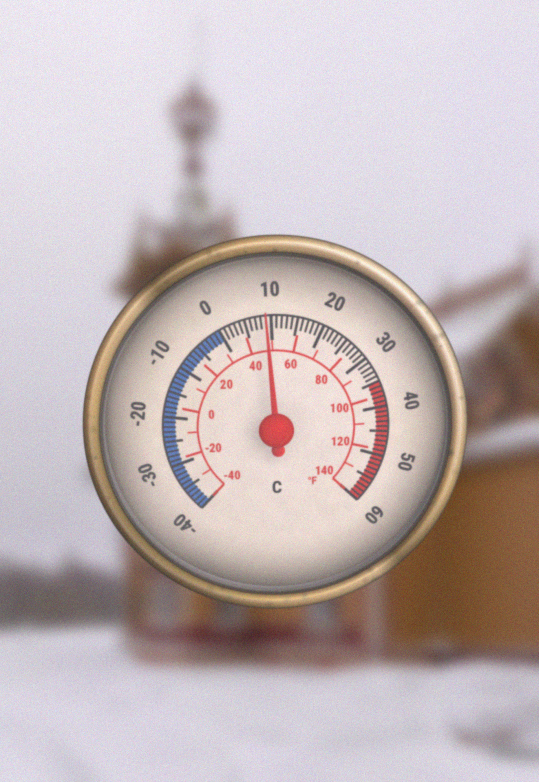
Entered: 9 °C
